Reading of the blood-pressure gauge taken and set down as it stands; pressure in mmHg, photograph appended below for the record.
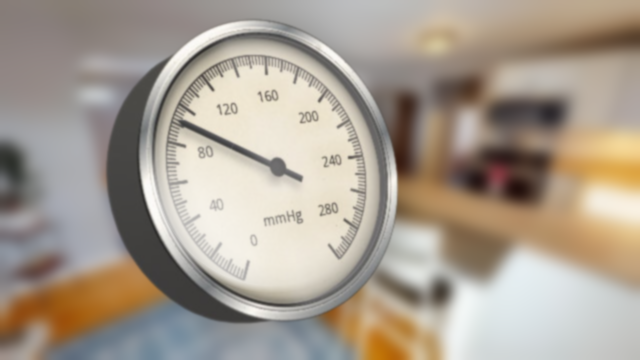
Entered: 90 mmHg
